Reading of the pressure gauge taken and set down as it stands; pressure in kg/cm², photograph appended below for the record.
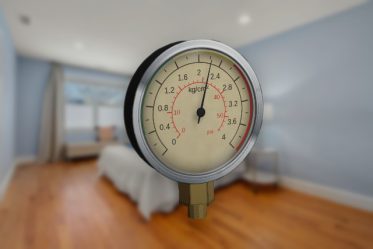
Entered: 2.2 kg/cm²
